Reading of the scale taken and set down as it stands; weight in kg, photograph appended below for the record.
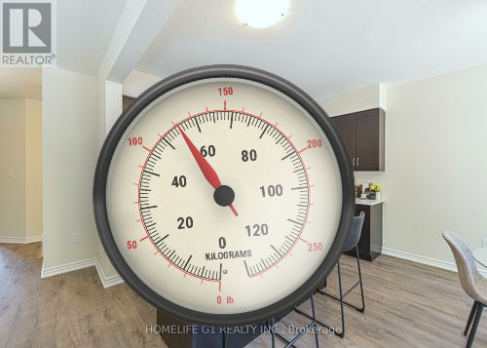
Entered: 55 kg
